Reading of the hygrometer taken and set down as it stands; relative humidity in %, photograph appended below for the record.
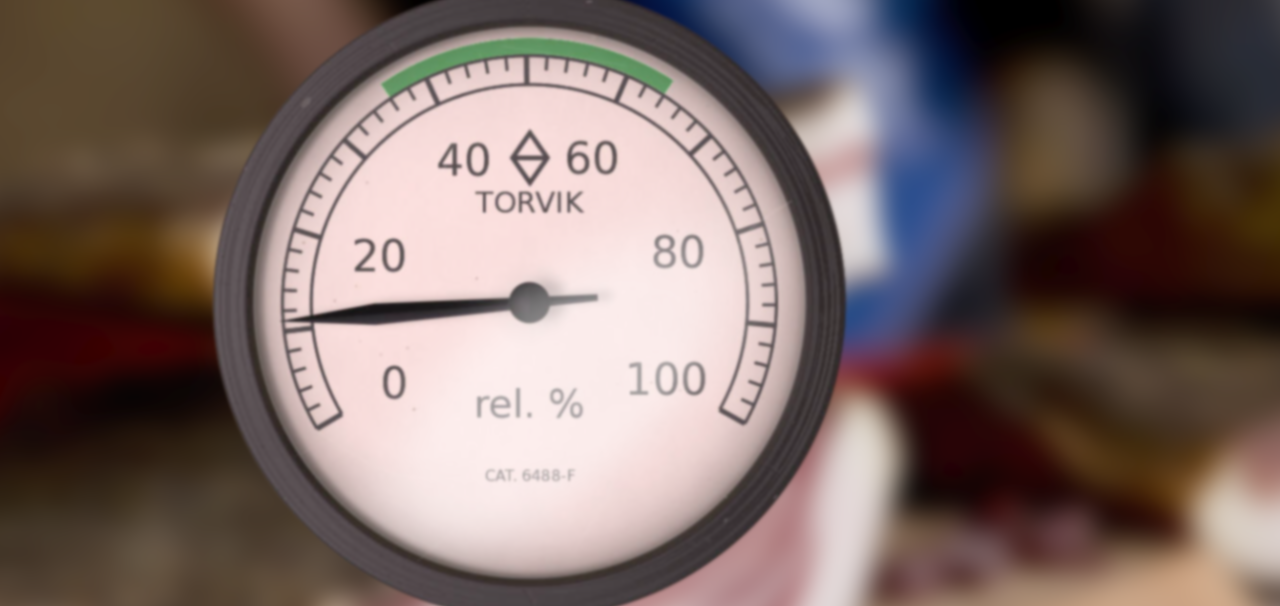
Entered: 11 %
